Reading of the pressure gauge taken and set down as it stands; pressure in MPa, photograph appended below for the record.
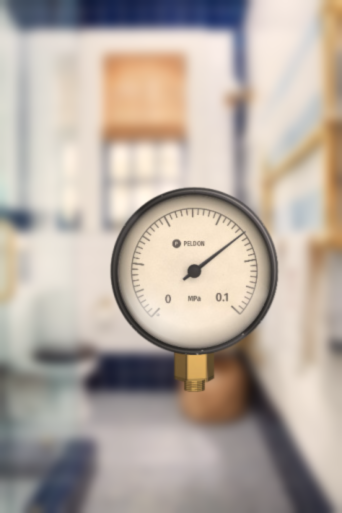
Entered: 0.07 MPa
